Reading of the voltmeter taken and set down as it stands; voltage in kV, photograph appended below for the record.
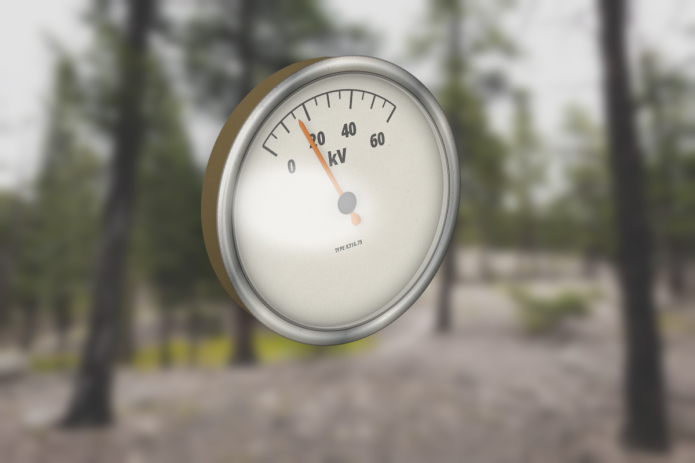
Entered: 15 kV
